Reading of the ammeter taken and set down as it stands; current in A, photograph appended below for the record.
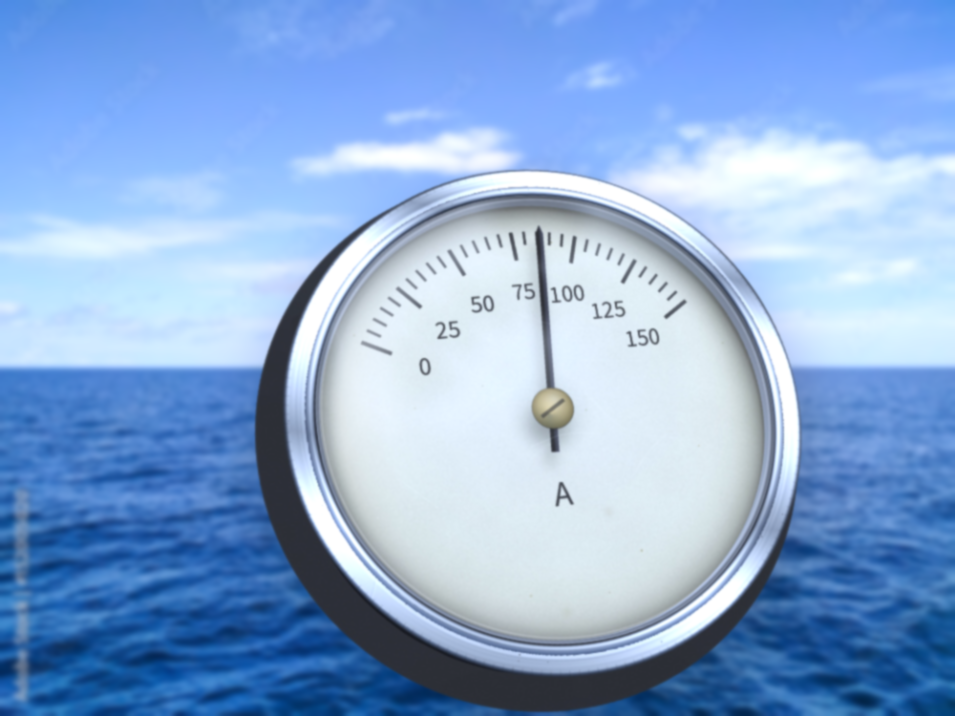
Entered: 85 A
